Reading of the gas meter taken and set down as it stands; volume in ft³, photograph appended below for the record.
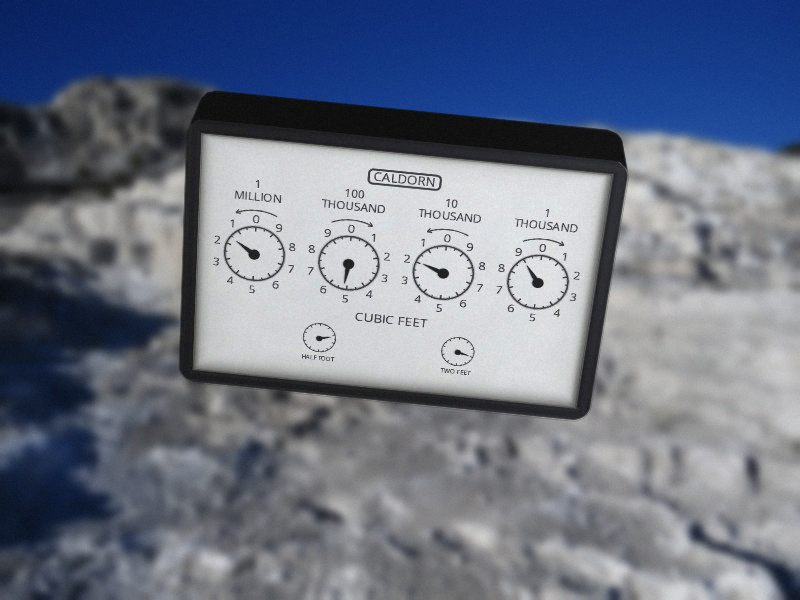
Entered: 151900 ft³
